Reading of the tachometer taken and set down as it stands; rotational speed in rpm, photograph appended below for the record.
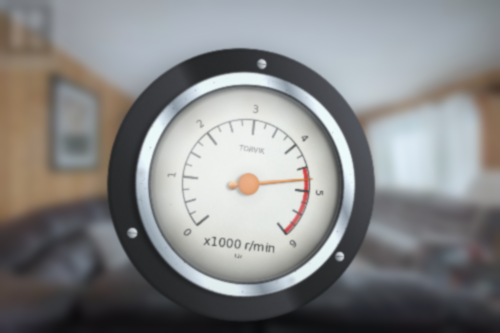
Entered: 4750 rpm
